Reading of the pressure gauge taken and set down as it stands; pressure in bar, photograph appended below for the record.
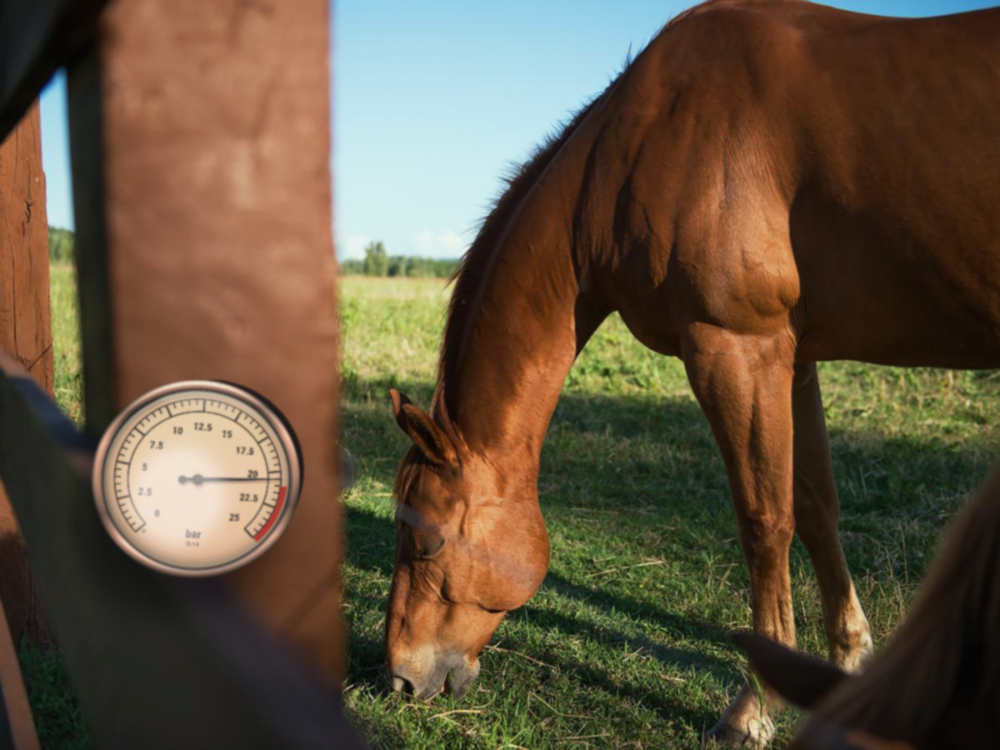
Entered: 20.5 bar
